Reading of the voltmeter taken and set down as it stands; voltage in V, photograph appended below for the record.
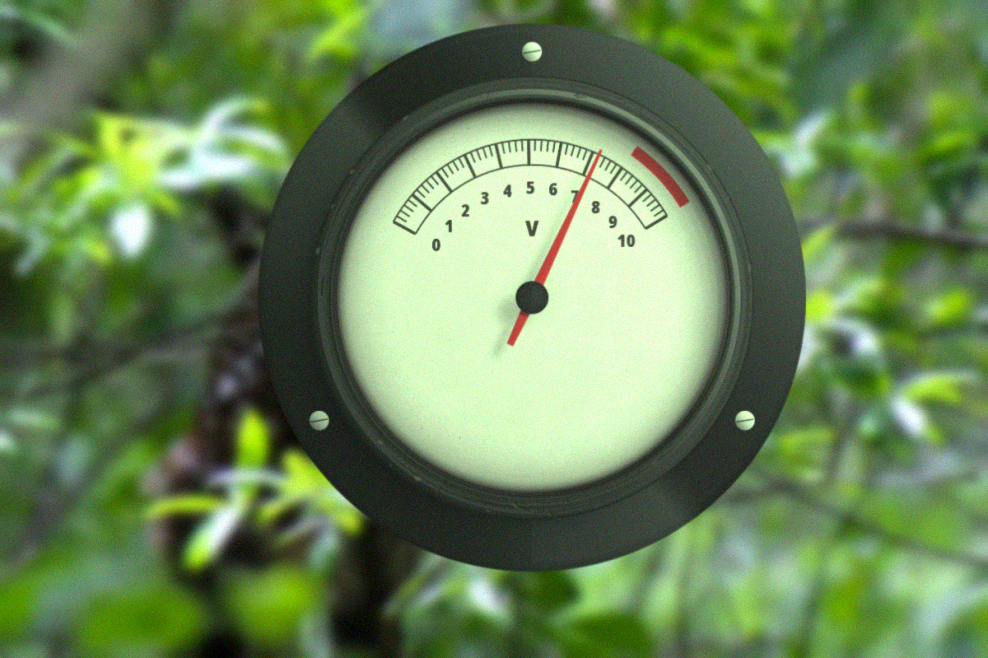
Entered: 7.2 V
